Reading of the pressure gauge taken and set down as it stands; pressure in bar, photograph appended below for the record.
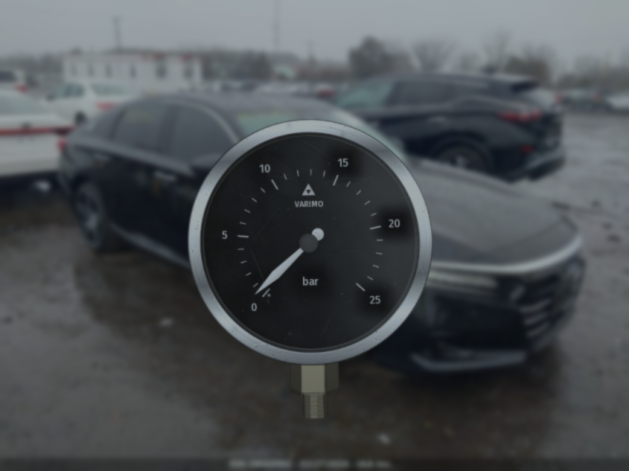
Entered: 0.5 bar
